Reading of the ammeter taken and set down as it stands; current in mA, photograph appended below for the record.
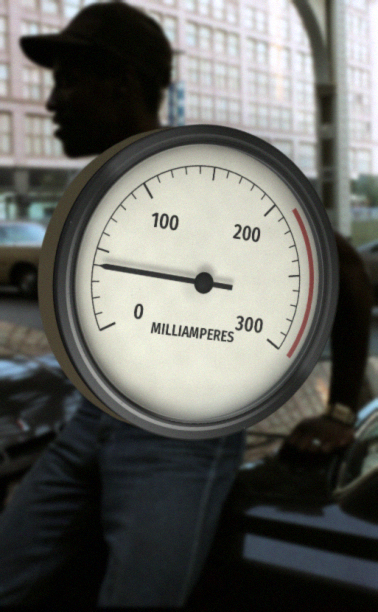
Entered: 40 mA
